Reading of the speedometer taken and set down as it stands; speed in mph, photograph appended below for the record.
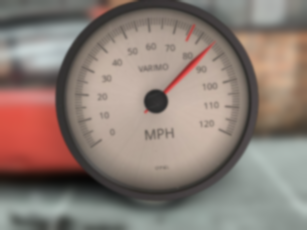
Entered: 85 mph
